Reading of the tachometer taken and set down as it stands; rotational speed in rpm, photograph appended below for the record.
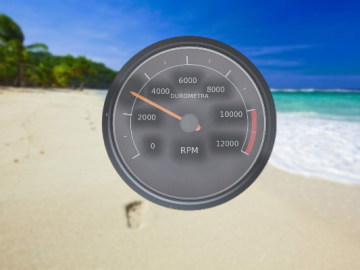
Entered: 3000 rpm
